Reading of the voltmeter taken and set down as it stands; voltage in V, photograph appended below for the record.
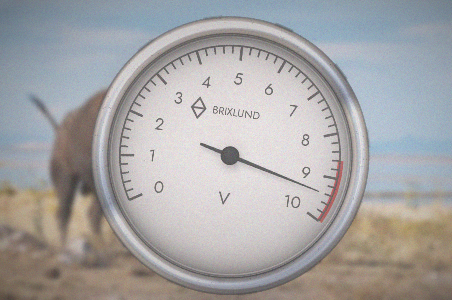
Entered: 9.4 V
